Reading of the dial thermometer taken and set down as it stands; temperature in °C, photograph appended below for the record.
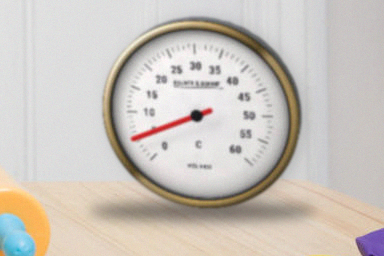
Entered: 5 °C
